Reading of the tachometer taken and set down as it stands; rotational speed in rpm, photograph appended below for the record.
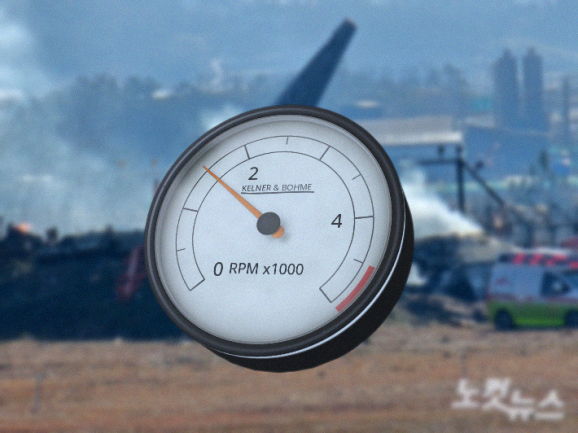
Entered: 1500 rpm
